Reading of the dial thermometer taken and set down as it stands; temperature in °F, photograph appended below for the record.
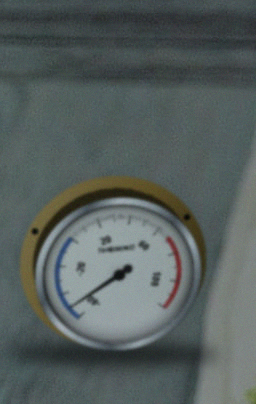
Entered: -50 °F
